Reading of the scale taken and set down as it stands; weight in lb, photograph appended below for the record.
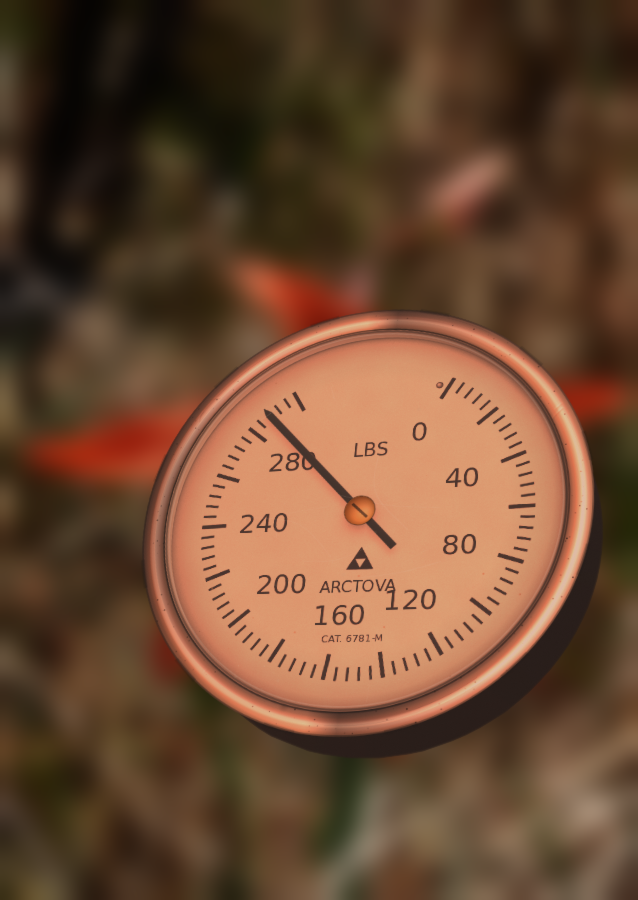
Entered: 288 lb
